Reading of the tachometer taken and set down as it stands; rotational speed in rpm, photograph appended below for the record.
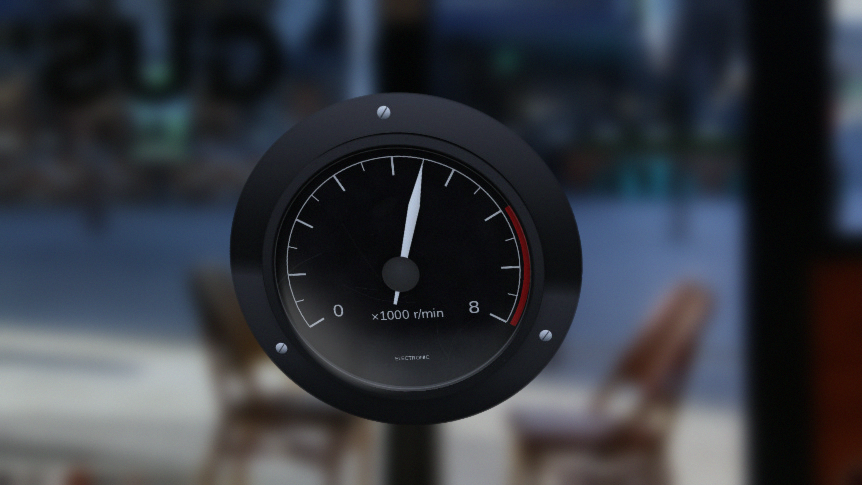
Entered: 4500 rpm
